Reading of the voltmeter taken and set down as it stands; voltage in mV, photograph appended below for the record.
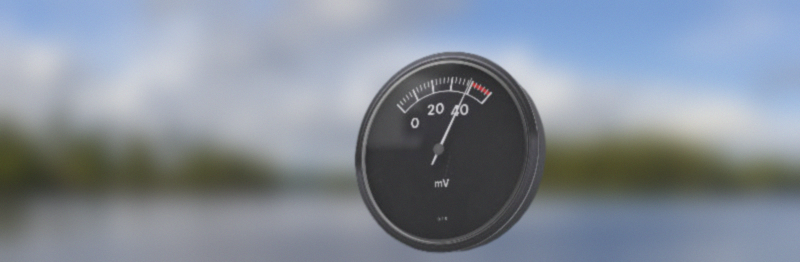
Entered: 40 mV
